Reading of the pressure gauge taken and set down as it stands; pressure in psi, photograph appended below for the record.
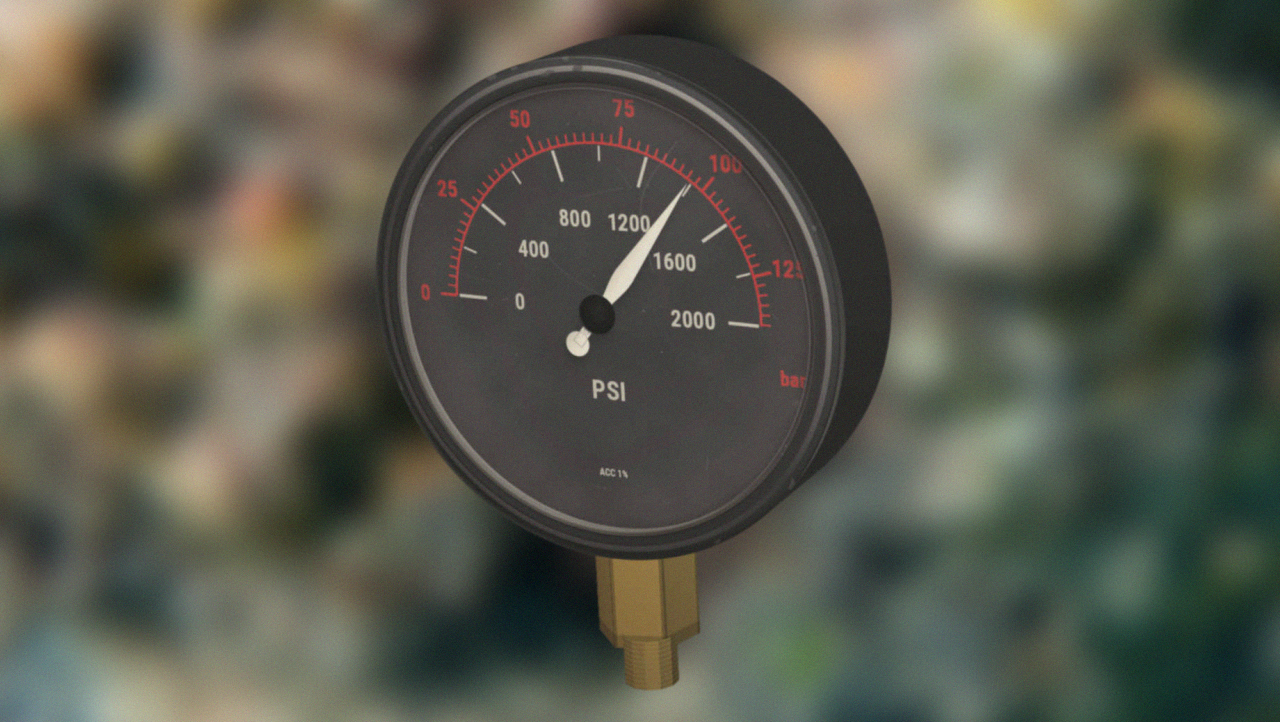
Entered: 1400 psi
